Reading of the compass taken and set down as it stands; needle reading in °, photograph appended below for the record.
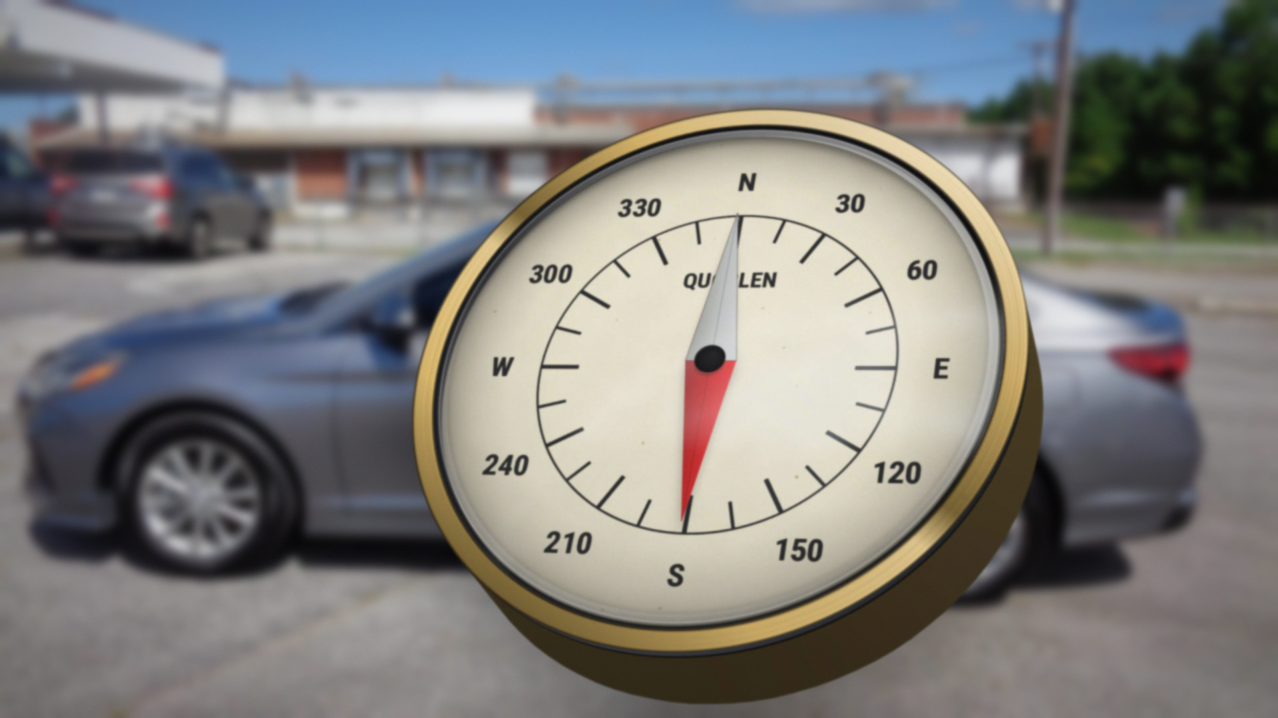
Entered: 180 °
